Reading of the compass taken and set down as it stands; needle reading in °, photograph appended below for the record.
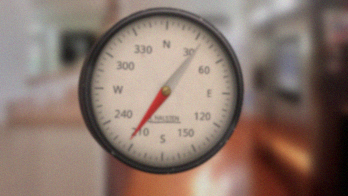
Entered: 215 °
